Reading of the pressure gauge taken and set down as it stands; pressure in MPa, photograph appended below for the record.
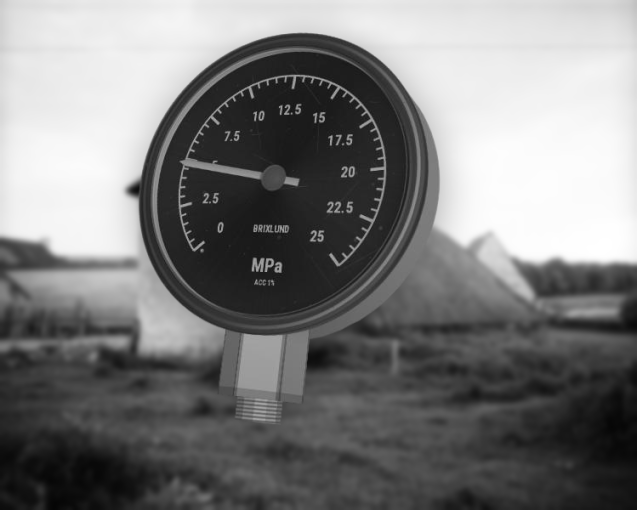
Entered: 4.75 MPa
